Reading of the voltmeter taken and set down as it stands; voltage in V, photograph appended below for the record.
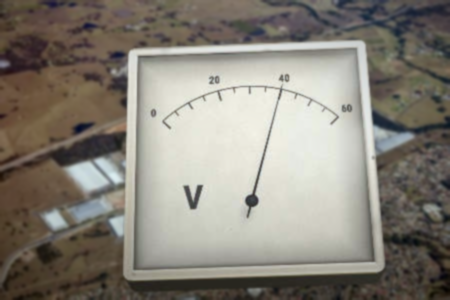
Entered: 40 V
